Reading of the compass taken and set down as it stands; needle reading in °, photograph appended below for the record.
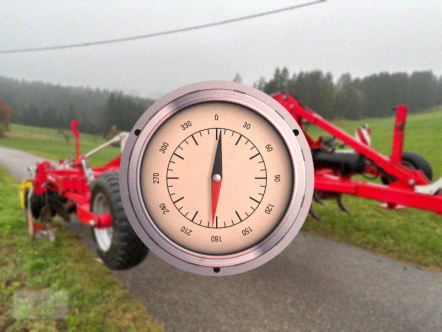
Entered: 185 °
